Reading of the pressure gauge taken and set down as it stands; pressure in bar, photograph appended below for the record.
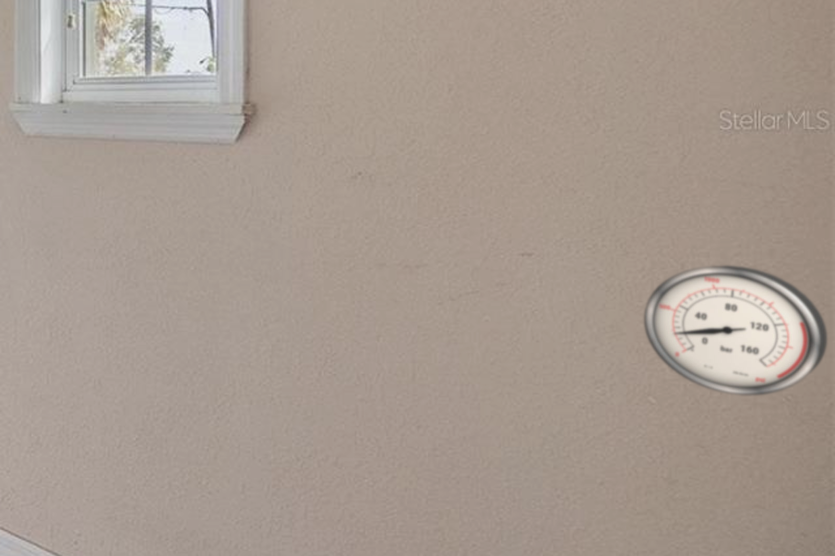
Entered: 15 bar
